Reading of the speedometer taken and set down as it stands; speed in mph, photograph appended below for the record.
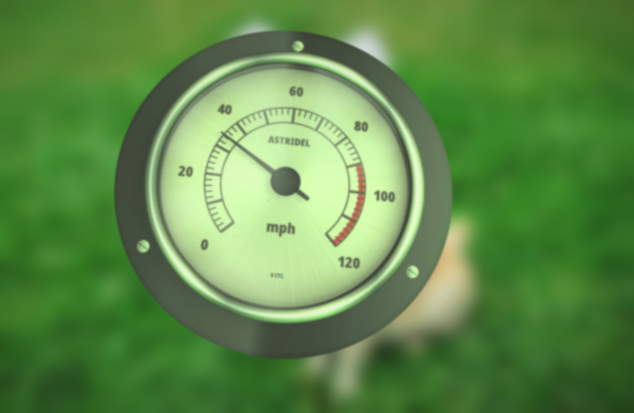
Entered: 34 mph
